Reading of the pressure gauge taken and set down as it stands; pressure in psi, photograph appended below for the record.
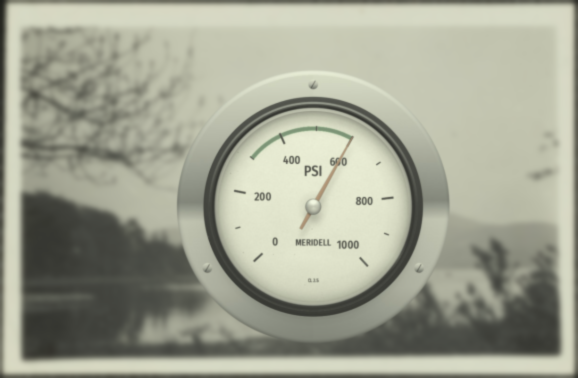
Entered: 600 psi
